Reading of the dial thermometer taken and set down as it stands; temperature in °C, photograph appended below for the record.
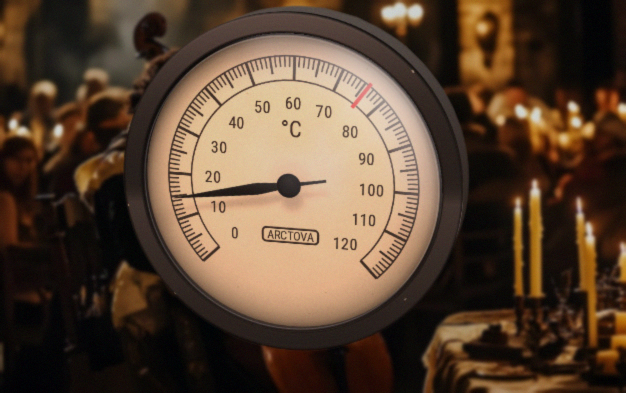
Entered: 15 °C
